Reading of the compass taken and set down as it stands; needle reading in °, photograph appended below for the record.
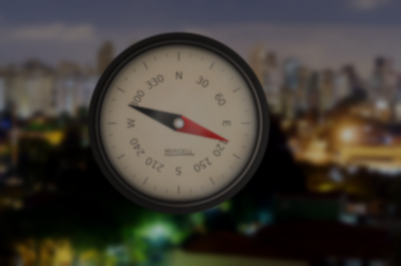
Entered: 110 °
